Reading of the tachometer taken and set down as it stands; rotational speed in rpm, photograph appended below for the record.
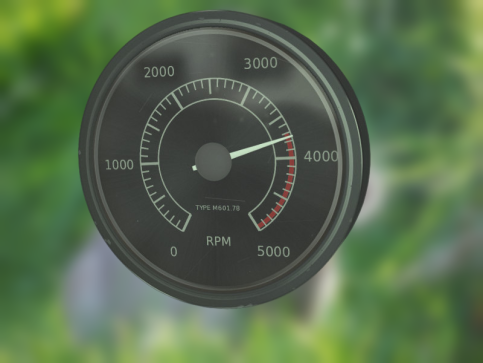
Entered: 3750 rpm
